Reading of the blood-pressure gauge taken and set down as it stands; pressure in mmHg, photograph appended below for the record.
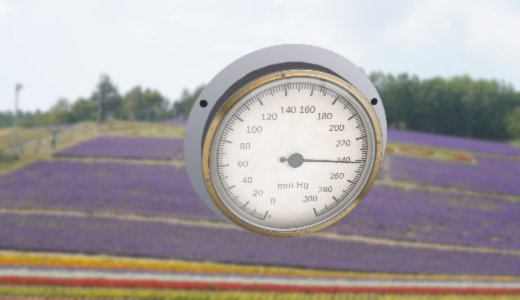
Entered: 240 mmHg
